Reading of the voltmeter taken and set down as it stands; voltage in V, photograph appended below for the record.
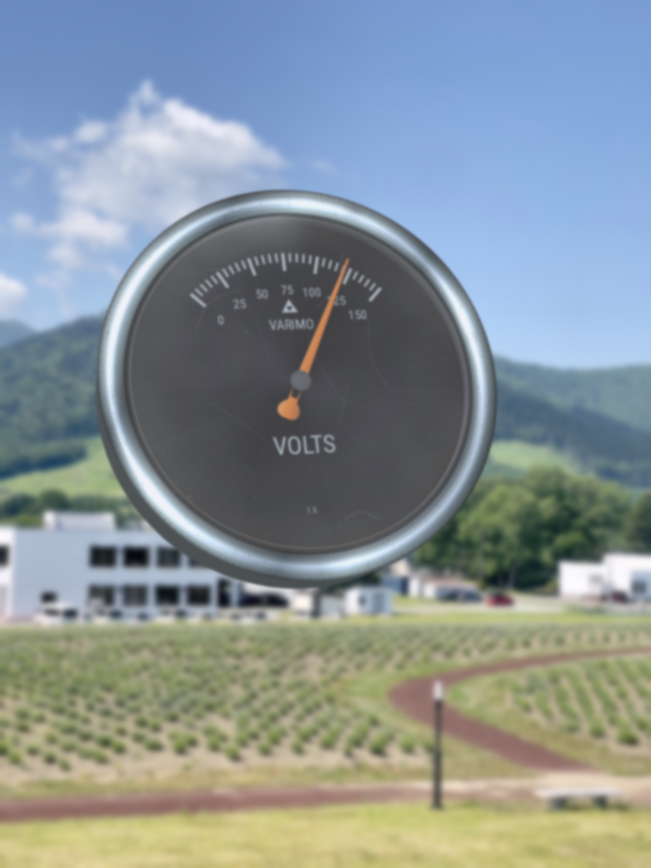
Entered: 120 V
